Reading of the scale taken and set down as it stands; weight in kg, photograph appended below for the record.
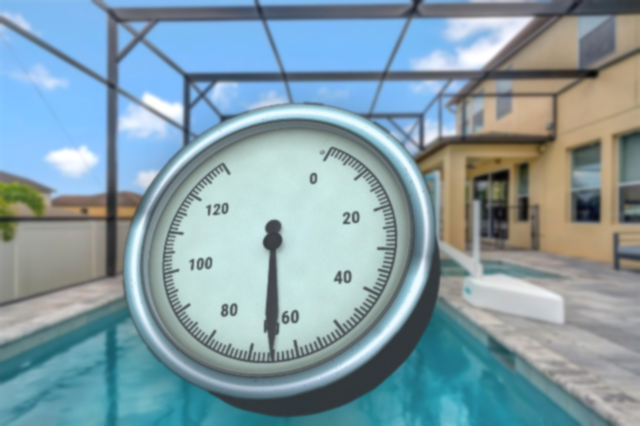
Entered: 65 kg
